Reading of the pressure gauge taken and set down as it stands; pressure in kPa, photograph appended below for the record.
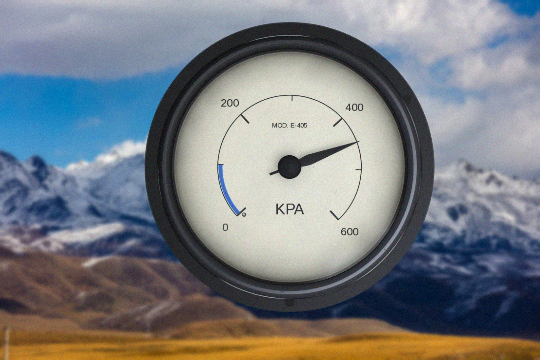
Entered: 450 kPa
